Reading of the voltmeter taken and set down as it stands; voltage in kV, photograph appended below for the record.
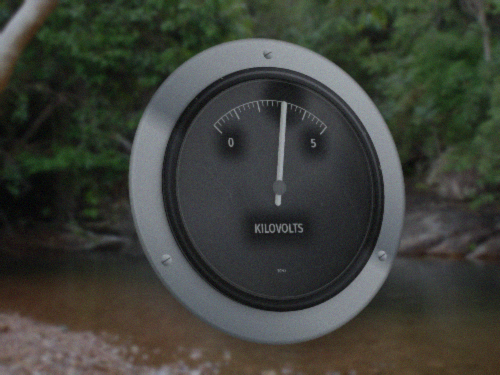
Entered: 3 kV
